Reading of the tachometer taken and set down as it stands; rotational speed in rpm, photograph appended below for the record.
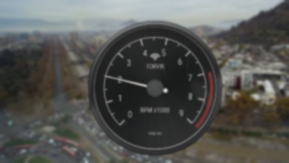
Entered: 2000 rpm
